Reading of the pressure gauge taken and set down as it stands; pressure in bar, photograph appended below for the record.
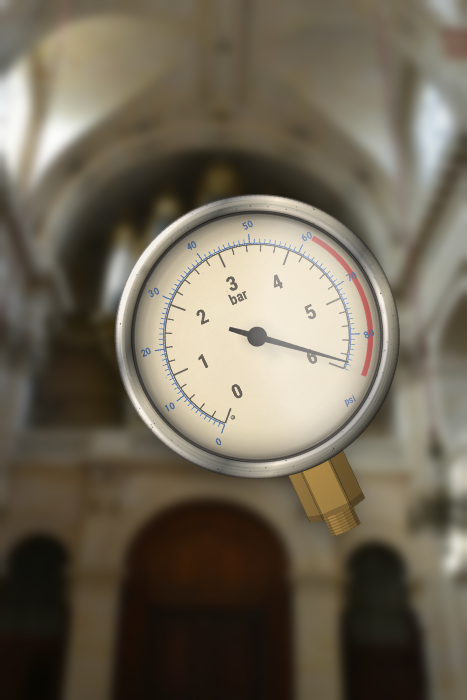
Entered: 5.9 bar
